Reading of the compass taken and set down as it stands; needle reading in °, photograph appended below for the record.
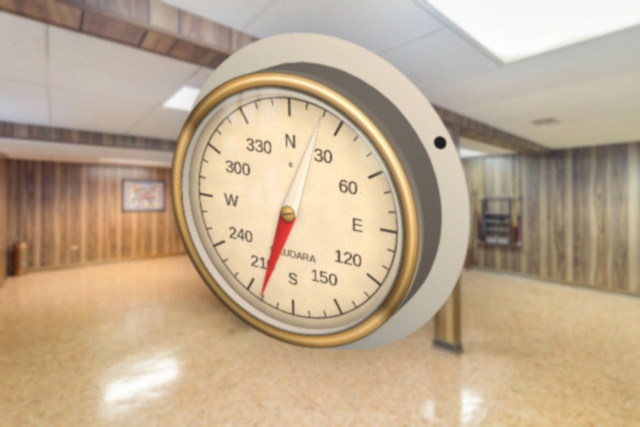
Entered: 200 °
